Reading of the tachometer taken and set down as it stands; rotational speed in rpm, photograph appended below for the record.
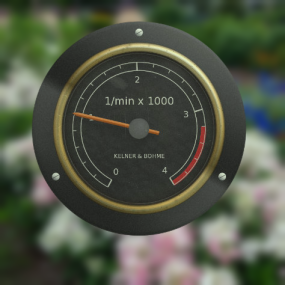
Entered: 1000 rpm
